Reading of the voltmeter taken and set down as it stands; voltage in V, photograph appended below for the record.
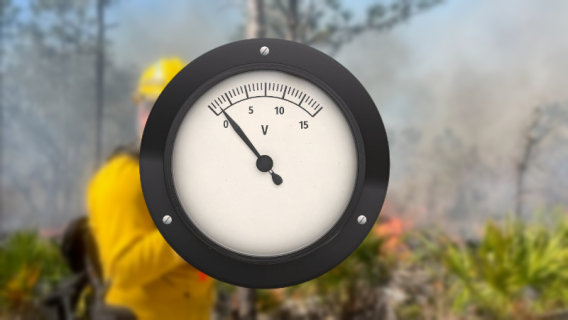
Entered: 1 V
